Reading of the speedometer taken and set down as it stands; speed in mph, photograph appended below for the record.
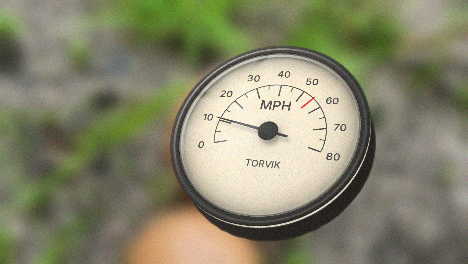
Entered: 10 mph
